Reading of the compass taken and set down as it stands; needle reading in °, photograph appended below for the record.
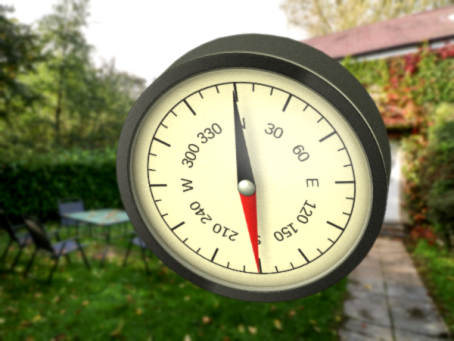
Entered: 180 °
